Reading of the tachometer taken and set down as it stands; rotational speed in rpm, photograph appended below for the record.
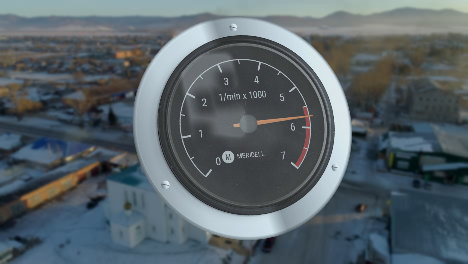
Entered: 5750 rpm
